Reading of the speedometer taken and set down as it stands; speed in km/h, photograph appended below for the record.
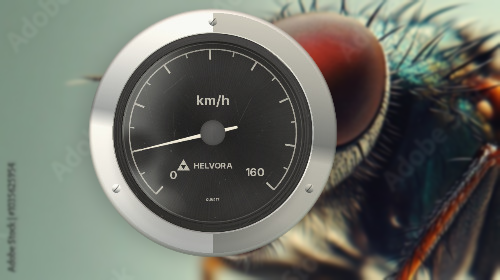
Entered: 20 km/h
